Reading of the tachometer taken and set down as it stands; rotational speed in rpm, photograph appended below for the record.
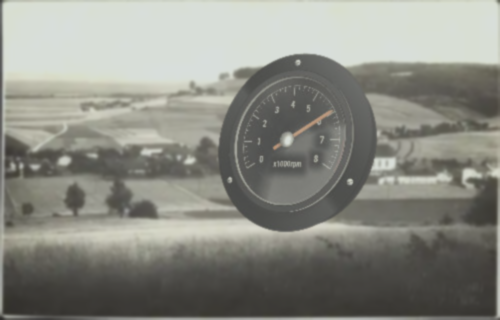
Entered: 6000 rpm
